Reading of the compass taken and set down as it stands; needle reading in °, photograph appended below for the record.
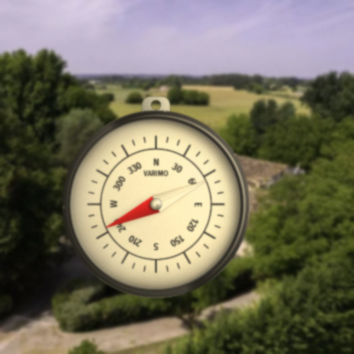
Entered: 245 °
